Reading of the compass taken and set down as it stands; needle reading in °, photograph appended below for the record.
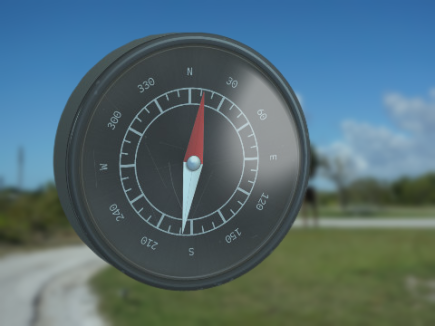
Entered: 10 °
